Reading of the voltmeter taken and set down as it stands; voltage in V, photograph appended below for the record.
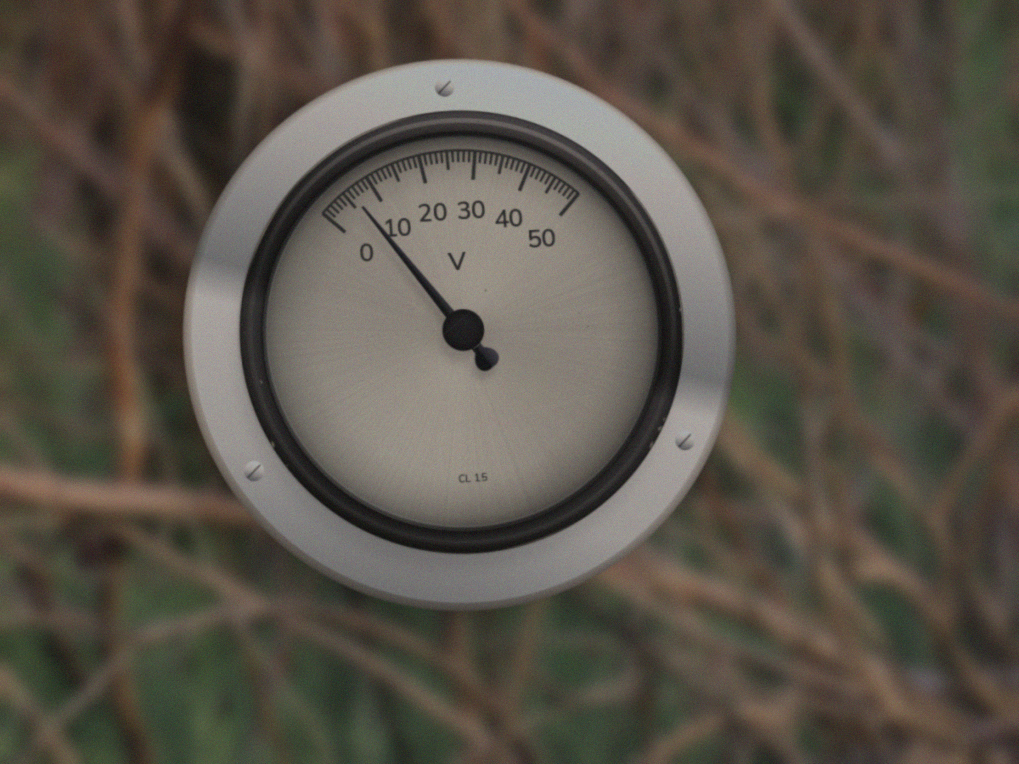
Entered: 6 V
